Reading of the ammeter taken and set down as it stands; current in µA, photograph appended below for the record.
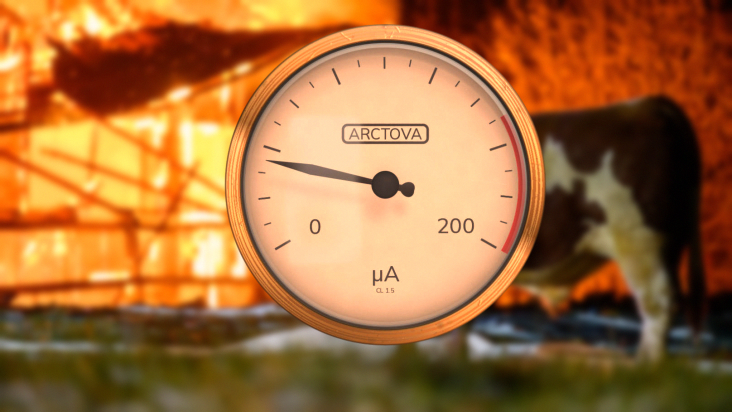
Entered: 35 µA
